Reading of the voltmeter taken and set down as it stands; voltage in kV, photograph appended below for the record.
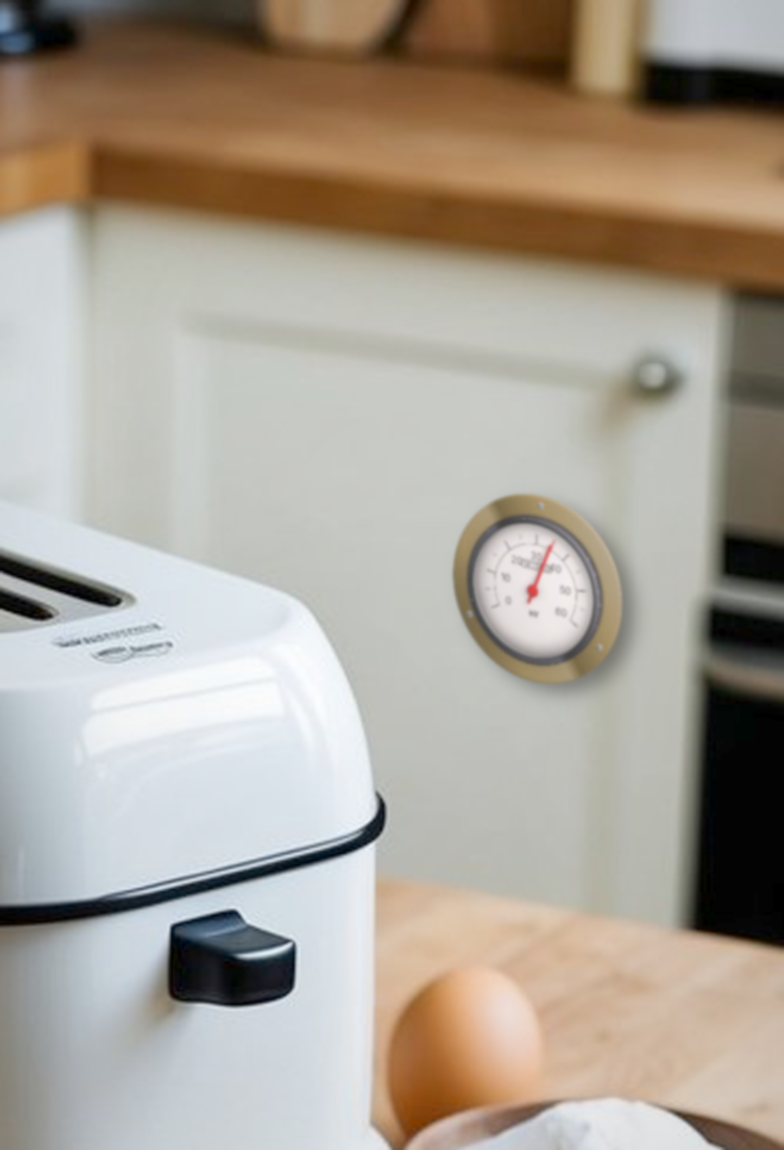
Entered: 35 kV
